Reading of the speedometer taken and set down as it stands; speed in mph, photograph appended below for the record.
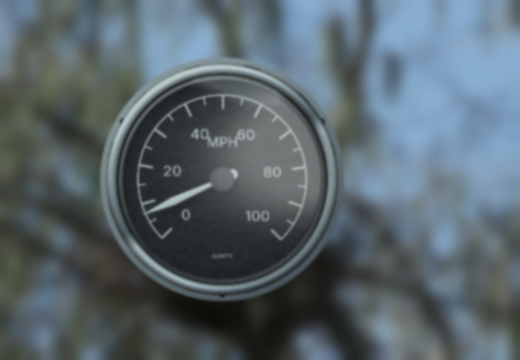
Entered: 7.5 mph
